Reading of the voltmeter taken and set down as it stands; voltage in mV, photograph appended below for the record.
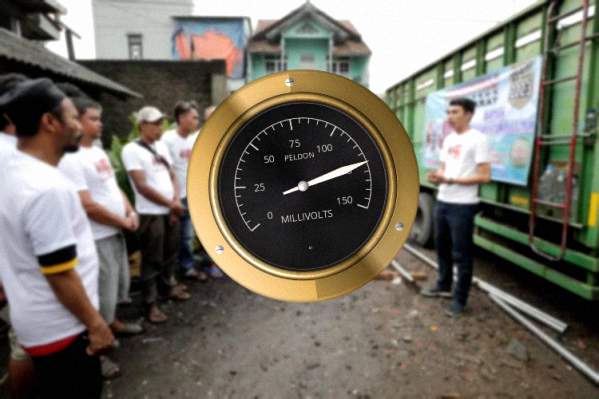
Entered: 125 mV
